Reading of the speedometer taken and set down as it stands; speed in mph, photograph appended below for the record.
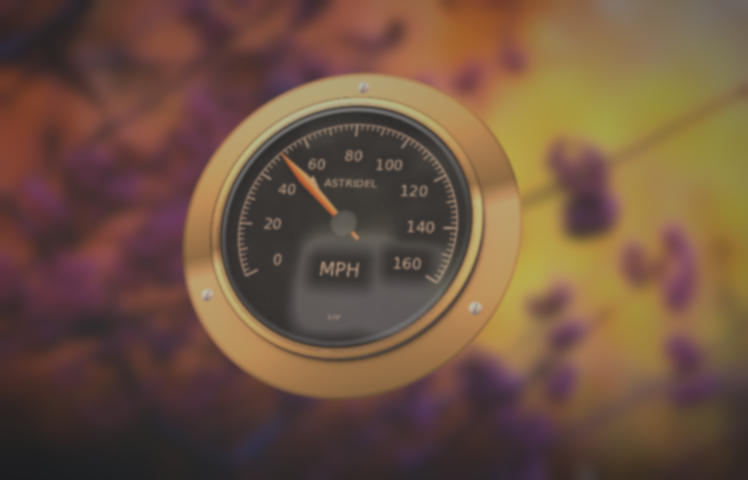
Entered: 50 mph
